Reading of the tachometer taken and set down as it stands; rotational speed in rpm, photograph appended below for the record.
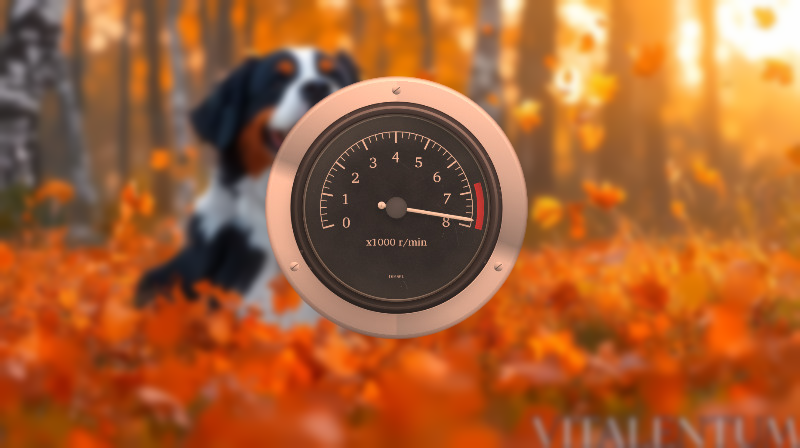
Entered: 7800 rpm
